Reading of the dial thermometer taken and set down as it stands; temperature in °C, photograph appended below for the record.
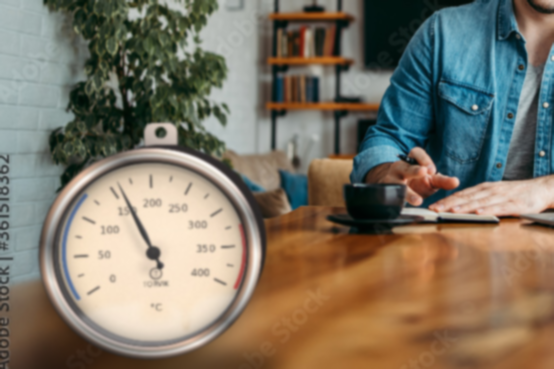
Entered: 162.5 °C
